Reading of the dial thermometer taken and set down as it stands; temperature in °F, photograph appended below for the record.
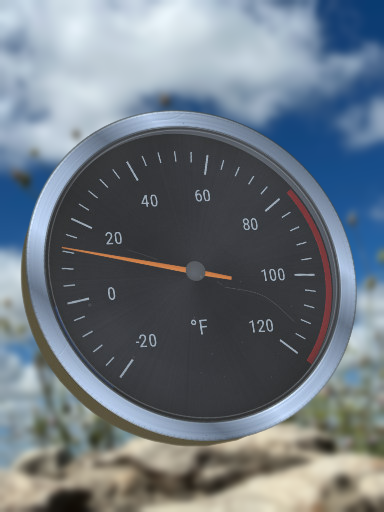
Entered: 12 °F
